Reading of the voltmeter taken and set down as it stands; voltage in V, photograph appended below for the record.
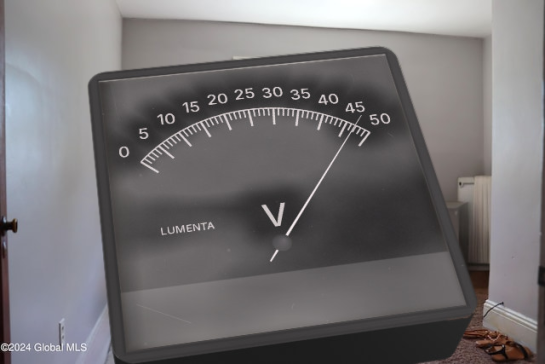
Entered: 47 V
